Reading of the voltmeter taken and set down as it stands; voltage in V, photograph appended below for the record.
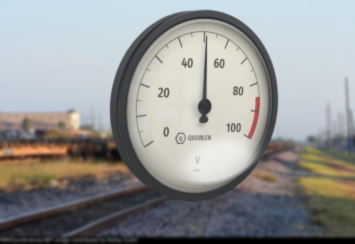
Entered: 50 V
